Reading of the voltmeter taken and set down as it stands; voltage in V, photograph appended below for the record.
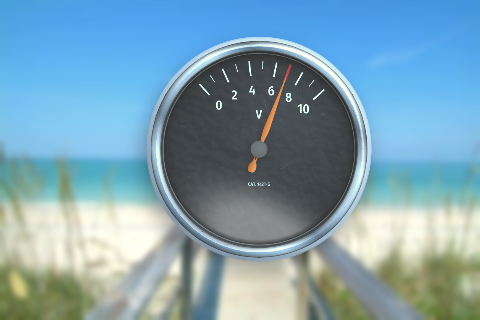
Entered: 7 V
